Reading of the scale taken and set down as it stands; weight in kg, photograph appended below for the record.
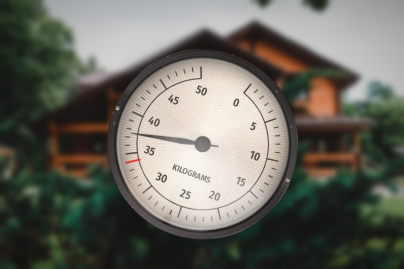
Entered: 37.5 kg
